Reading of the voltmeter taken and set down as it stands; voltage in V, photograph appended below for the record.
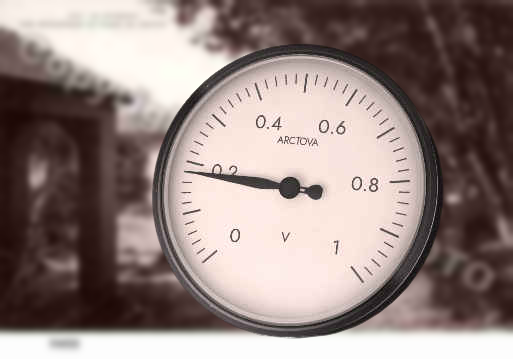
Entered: 0.18 V
